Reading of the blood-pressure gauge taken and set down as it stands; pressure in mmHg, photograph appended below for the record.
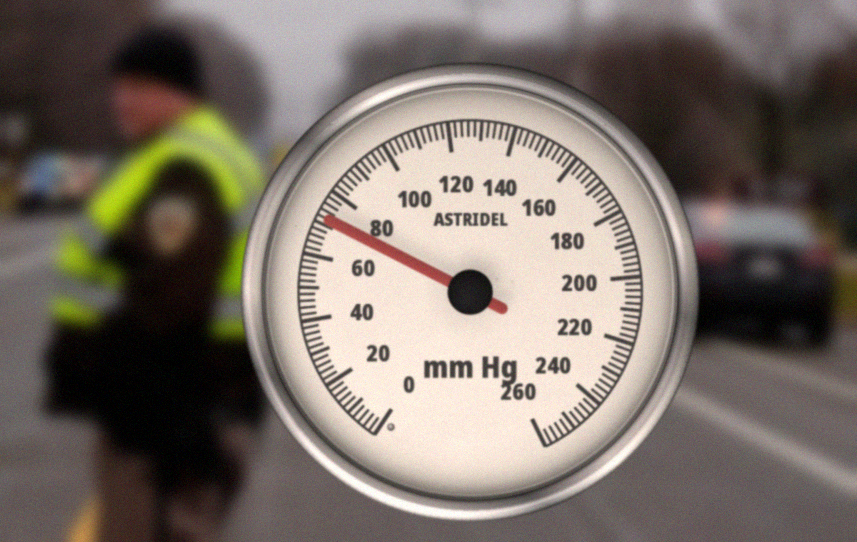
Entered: 72 mmHg
